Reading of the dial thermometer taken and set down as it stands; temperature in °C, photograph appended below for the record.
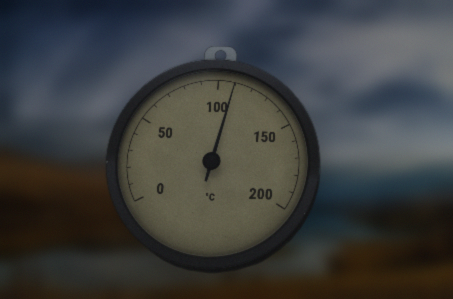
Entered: 110 °C
